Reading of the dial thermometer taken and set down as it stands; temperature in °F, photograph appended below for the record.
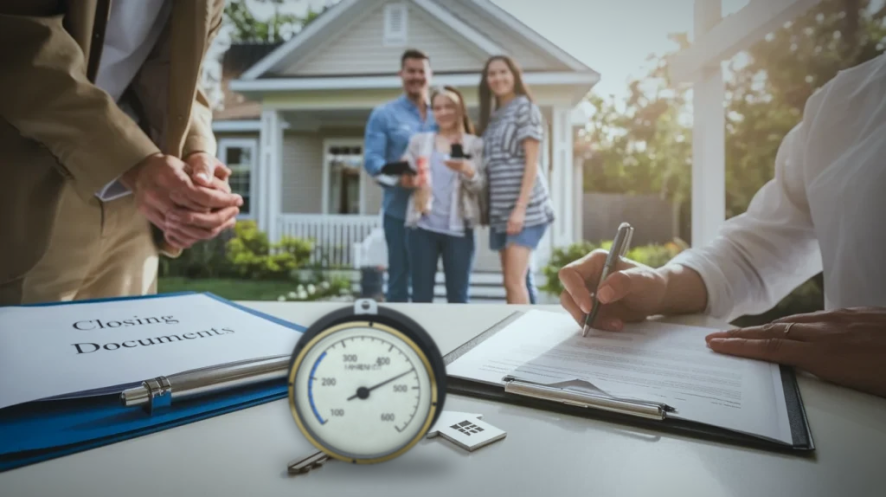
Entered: 460 °F
